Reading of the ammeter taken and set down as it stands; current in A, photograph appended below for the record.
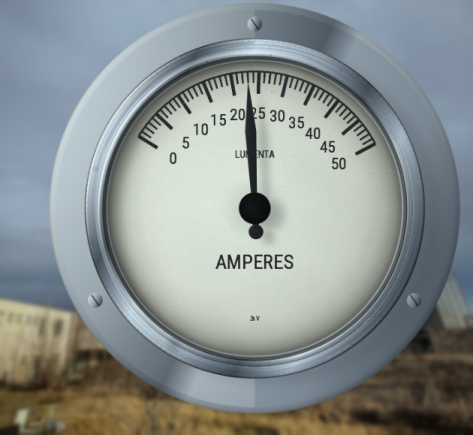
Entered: 23 A
